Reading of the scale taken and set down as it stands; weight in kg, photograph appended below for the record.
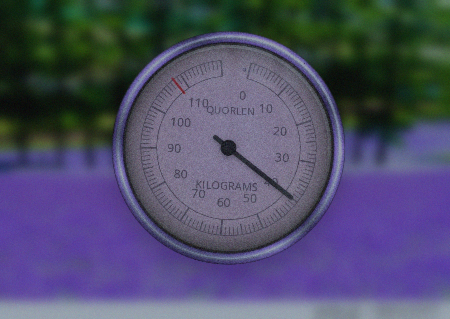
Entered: 40 kg
